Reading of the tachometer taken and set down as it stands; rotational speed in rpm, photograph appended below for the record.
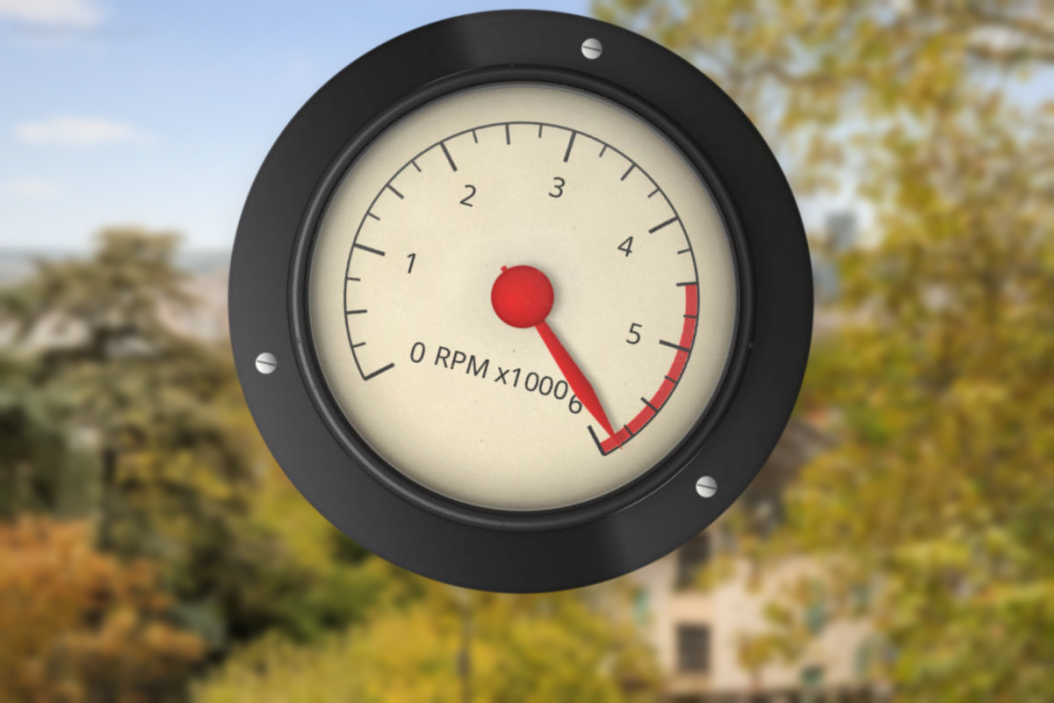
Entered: 5875 rpm
